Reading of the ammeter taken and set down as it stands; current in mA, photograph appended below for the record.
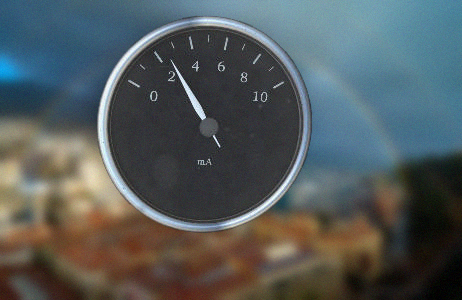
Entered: 2.5 mA
